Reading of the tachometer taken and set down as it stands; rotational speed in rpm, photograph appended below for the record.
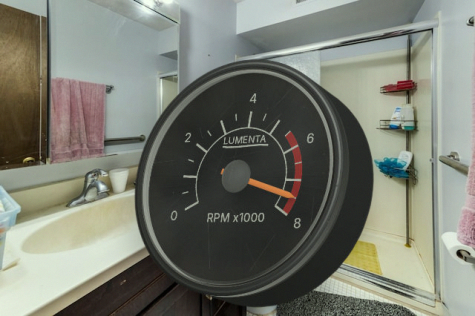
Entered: 7500 rpm
